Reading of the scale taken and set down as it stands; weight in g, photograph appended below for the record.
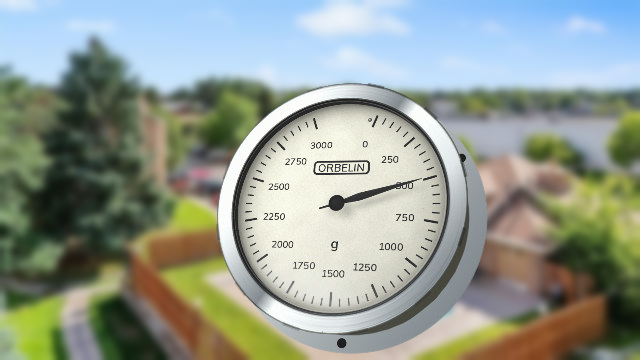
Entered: 500 g
